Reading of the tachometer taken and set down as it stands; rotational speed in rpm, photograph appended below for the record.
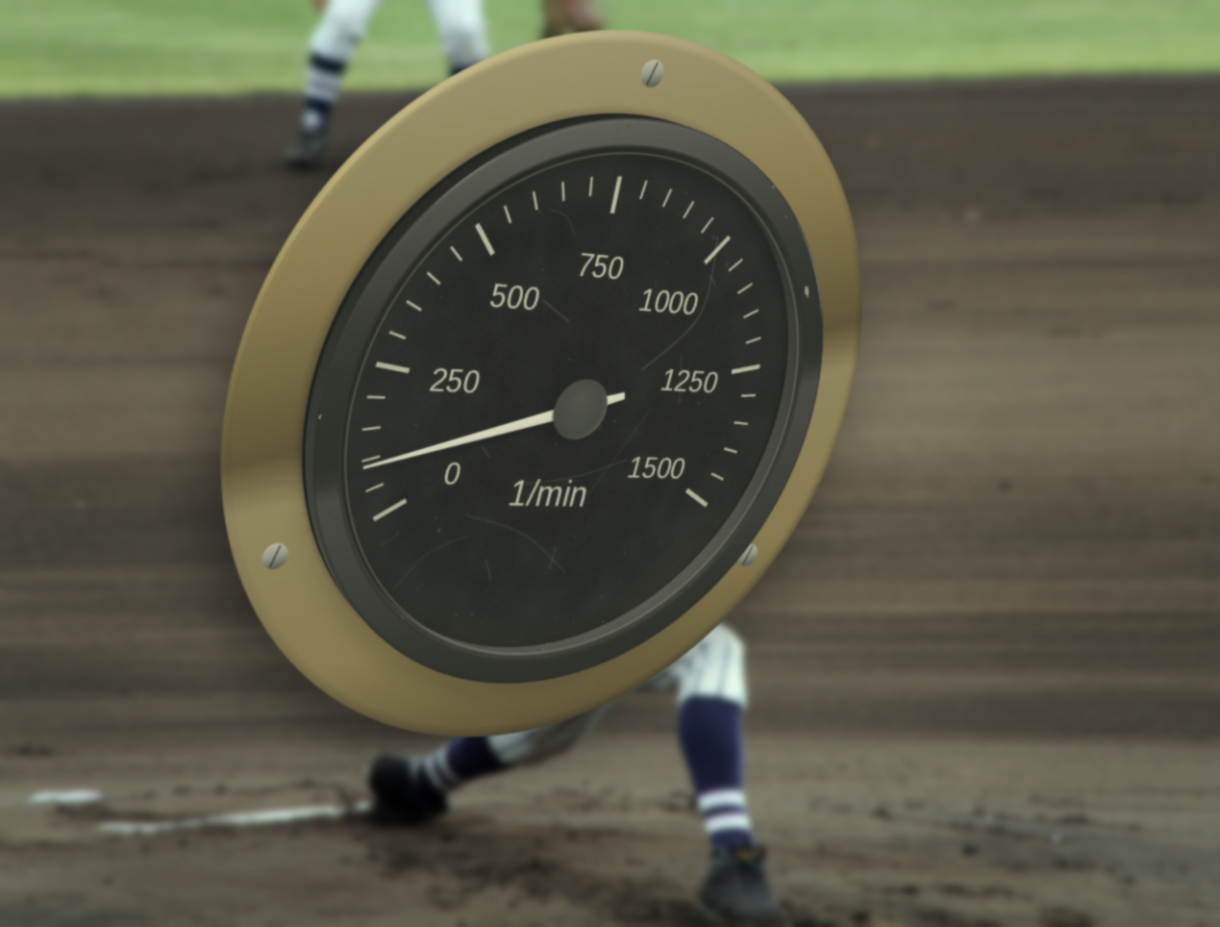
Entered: 100 rpm
